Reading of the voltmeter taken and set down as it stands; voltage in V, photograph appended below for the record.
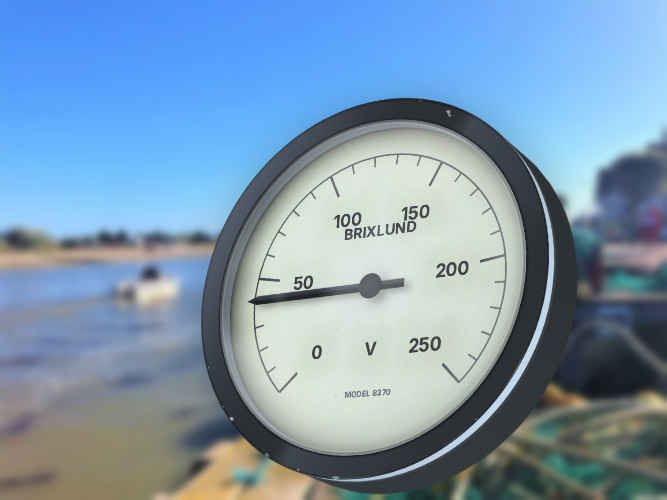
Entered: 40 V
